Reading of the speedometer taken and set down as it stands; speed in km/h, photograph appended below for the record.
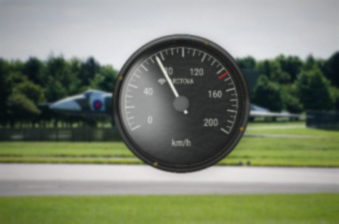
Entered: 75 km/h
